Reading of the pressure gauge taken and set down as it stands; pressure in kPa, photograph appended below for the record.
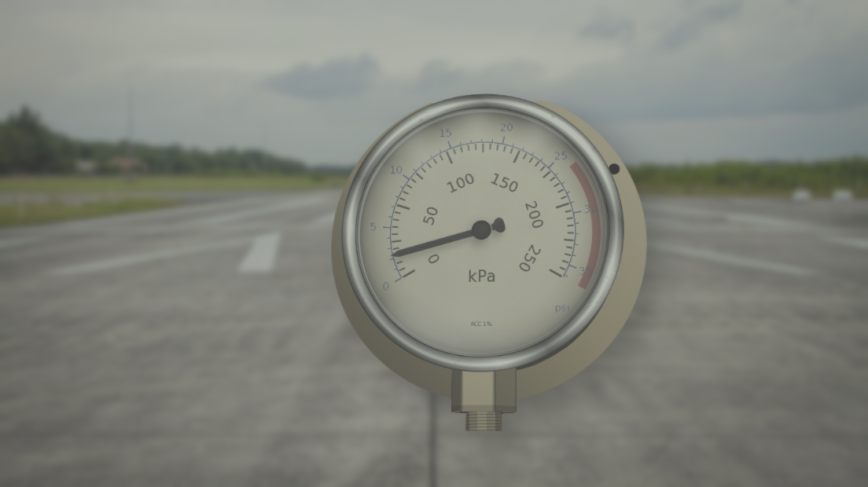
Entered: 15 kPa
